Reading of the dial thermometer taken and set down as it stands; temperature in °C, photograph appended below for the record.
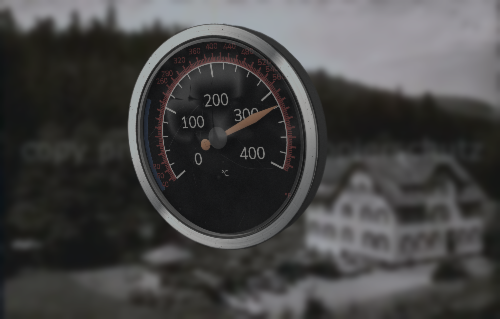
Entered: 320 °C
